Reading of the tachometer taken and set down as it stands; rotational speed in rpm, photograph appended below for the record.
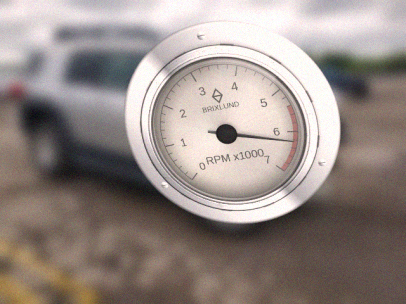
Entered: 6200 rpm
